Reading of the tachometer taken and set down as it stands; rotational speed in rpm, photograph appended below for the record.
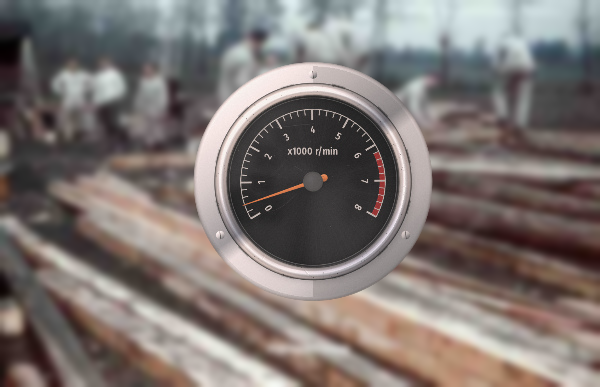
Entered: 400 rpm
